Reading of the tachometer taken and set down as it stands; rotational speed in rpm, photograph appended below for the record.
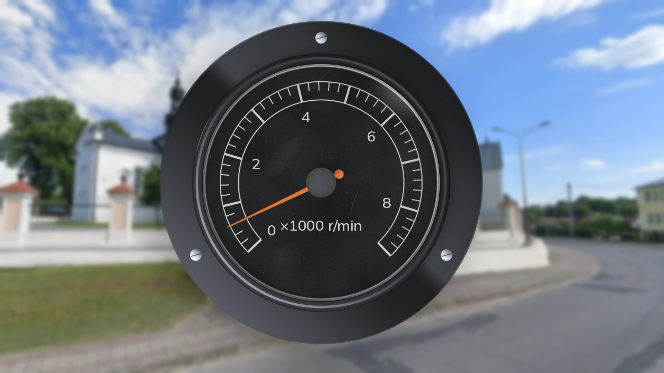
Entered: 600 rpm
